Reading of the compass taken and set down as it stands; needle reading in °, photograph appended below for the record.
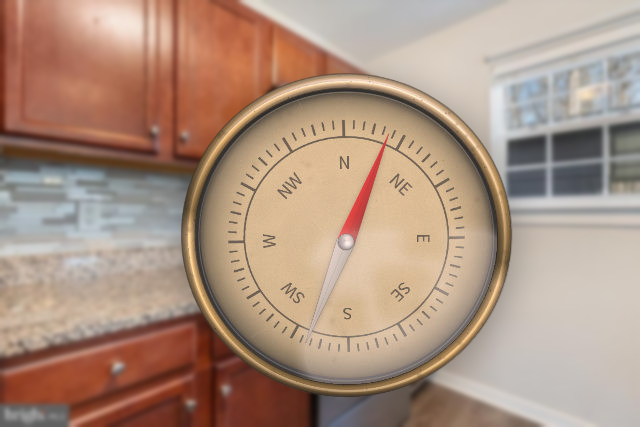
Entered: 22.5 °
